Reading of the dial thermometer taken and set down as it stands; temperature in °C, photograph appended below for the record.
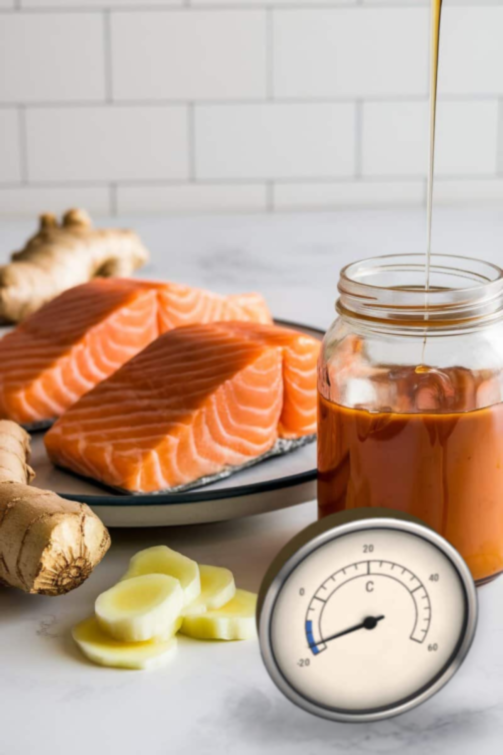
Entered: -16 °C
